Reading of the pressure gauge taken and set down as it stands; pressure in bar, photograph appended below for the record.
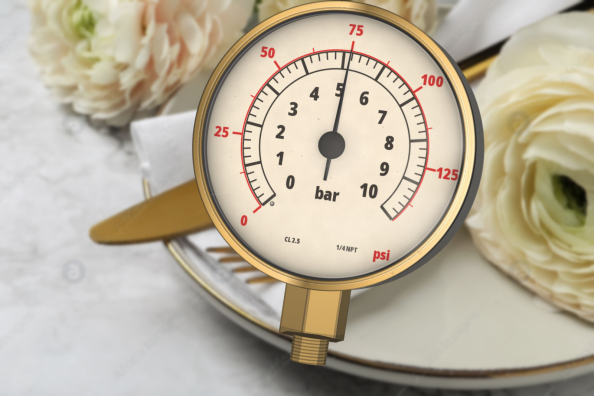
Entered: 5.2 bar
